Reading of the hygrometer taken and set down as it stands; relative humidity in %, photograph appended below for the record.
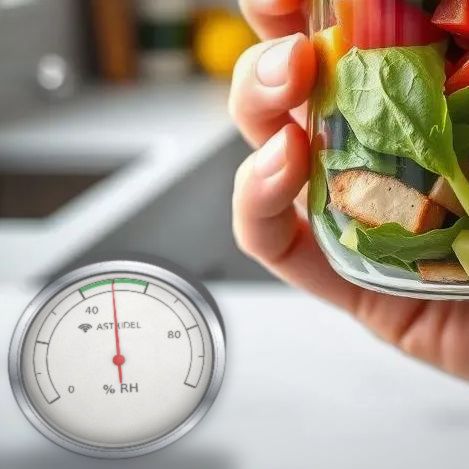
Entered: 50 %
